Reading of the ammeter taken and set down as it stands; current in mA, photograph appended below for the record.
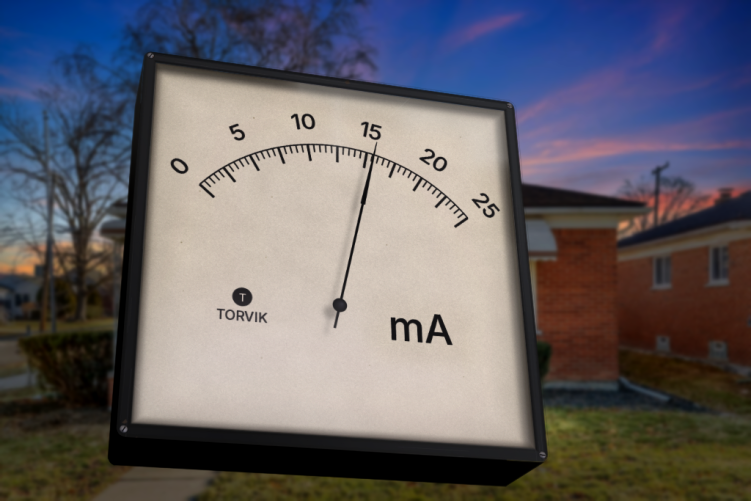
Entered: 15.5 mA
